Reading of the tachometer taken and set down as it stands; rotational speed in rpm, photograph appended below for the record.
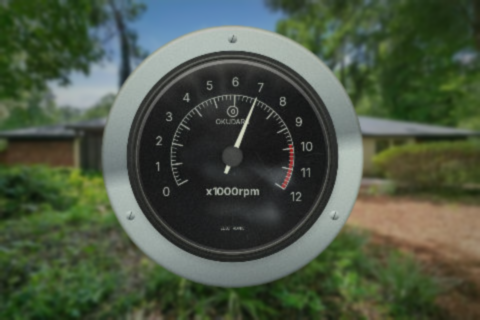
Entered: 7000 rpm
